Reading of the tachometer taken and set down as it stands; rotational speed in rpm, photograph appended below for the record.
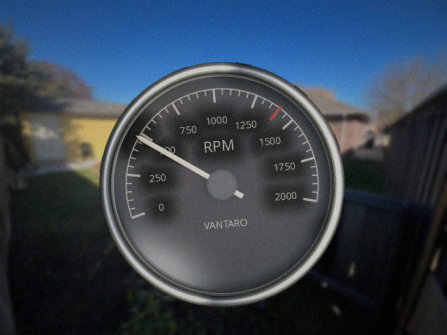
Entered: 475 rpm
